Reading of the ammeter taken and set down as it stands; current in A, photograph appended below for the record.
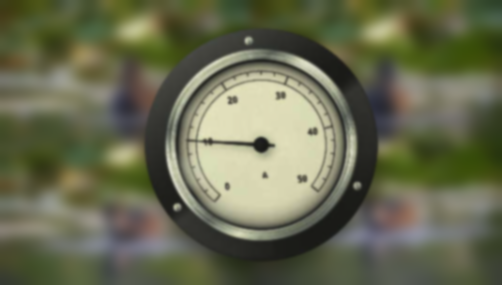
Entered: 10 A
